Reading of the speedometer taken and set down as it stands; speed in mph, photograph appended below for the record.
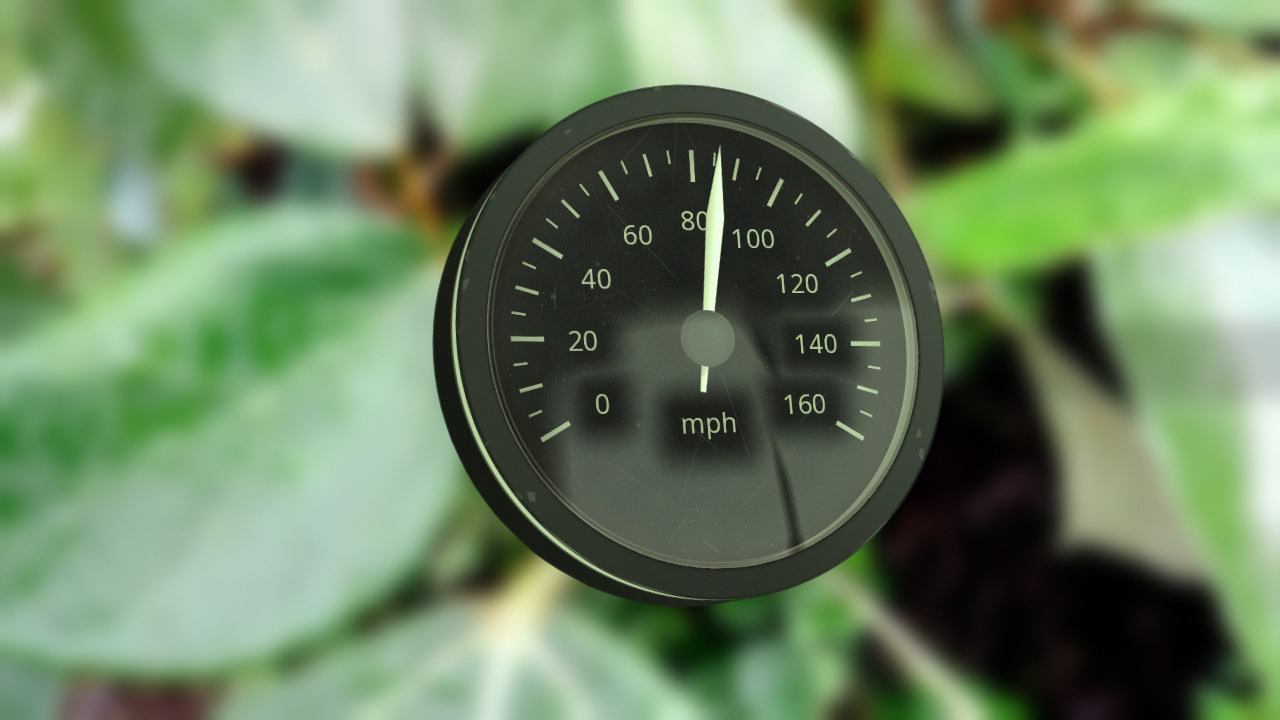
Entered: 85 mph
